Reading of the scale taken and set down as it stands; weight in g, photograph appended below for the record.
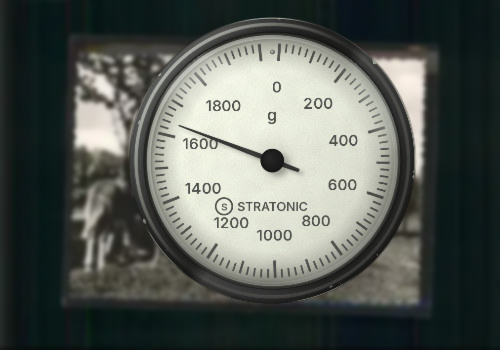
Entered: 1640 g
